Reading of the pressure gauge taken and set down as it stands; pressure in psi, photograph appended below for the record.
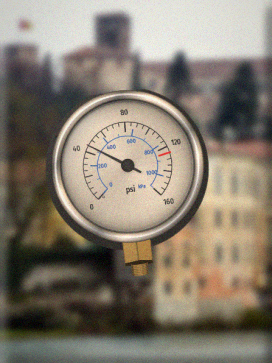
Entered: 45 psi
